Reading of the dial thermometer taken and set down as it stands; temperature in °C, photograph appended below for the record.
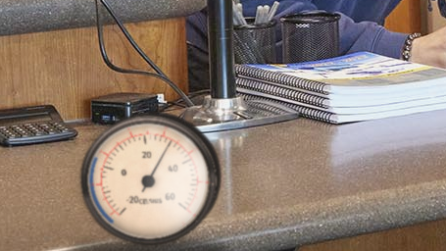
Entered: 30 °C
